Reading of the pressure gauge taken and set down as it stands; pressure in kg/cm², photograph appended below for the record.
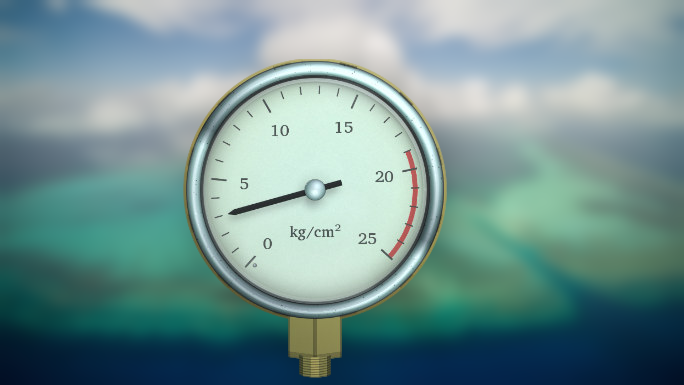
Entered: 3 kg/cm²
